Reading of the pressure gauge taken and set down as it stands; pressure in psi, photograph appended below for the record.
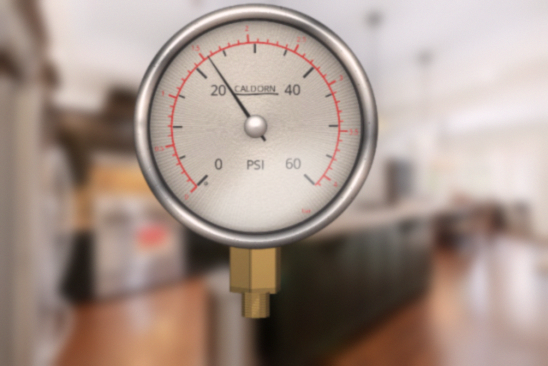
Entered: 22.5 psi
